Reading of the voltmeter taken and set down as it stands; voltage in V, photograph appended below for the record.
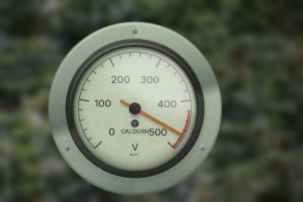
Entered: 470 V
